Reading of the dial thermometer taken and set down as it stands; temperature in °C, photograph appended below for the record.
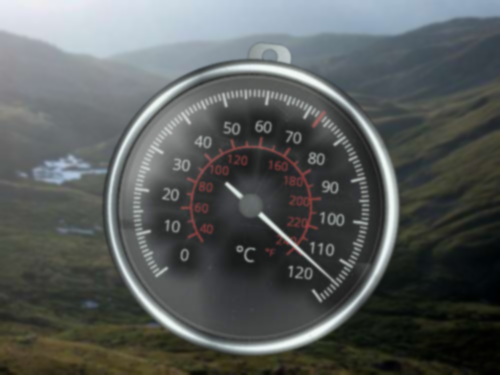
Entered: 115 °C
